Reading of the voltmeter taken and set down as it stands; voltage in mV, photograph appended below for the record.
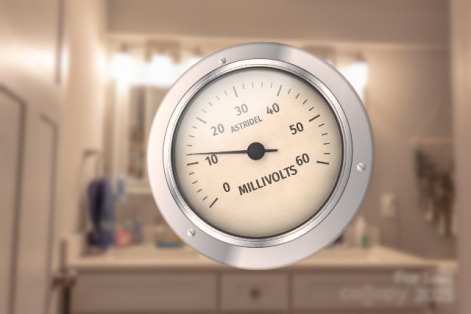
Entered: 12 mV
